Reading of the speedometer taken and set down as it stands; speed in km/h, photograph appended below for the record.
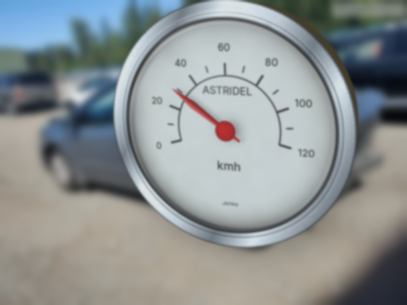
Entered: 30 km/h
